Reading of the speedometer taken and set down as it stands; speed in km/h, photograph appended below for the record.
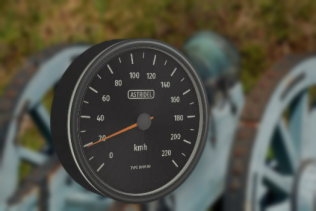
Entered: 20 km/h
